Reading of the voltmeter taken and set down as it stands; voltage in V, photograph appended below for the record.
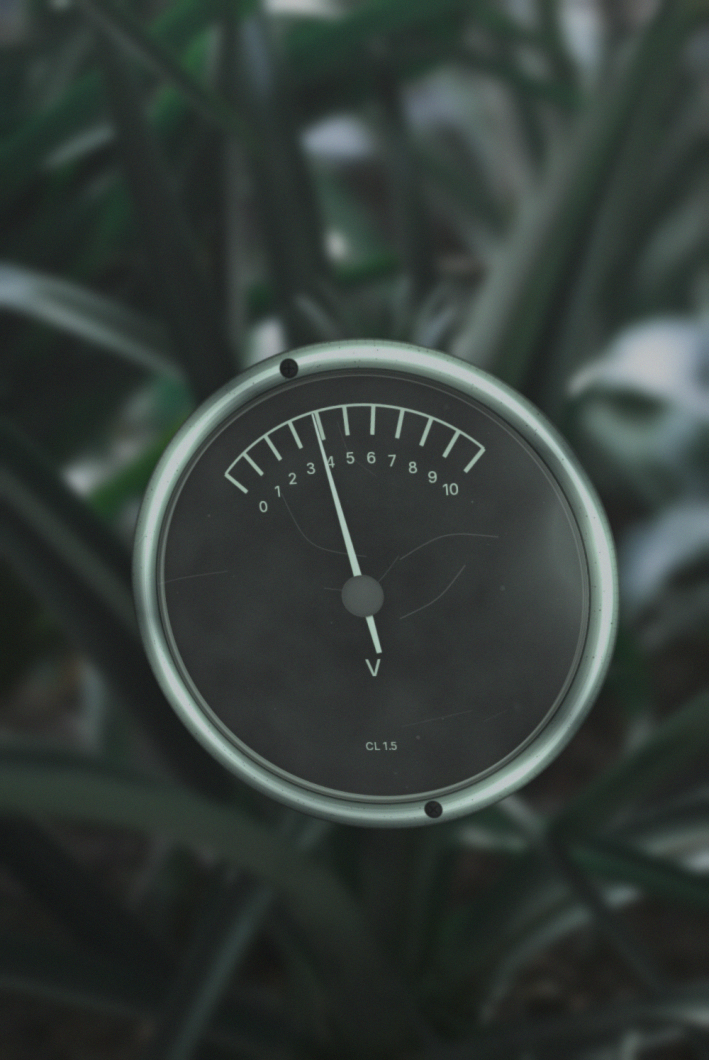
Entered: 4 V
